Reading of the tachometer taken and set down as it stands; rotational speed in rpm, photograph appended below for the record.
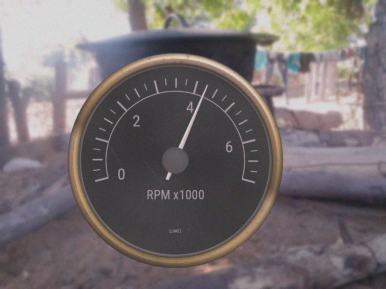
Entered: 4250 rpm
